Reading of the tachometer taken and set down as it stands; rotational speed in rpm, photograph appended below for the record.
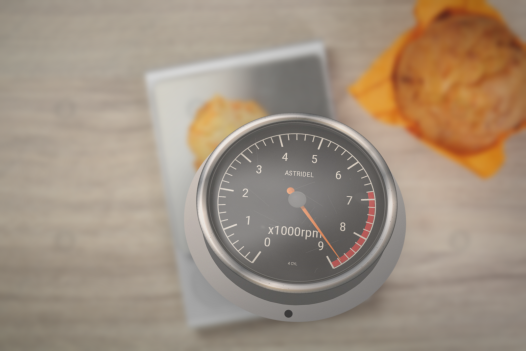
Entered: 8800 rpm
